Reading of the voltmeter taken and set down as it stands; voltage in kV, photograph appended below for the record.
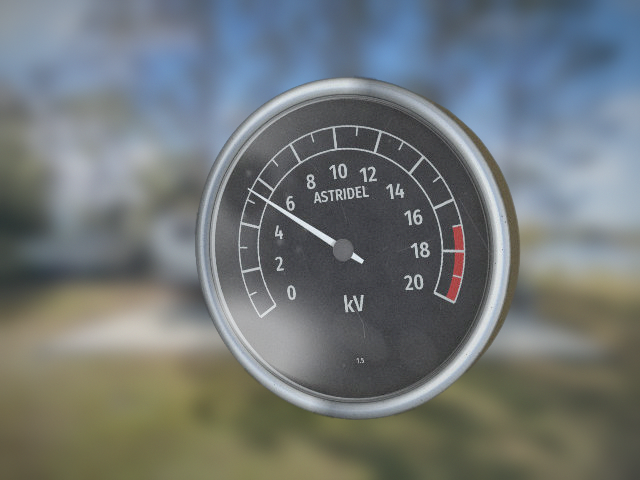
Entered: 5.5 kV
